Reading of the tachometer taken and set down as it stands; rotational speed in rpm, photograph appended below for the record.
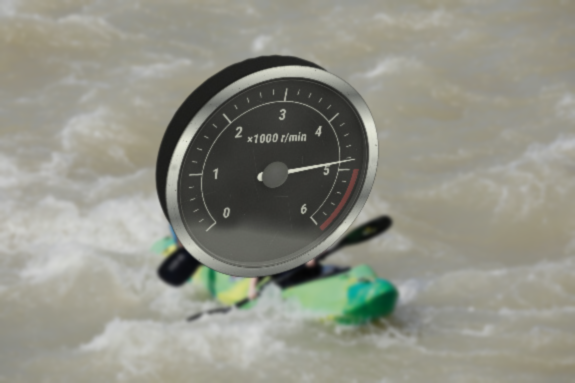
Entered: 4800 rpm
